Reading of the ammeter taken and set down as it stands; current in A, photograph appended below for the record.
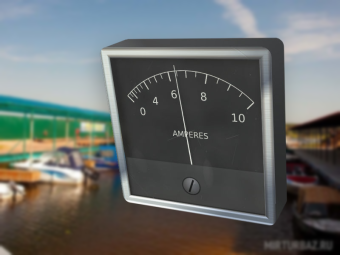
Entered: 6.5 A
